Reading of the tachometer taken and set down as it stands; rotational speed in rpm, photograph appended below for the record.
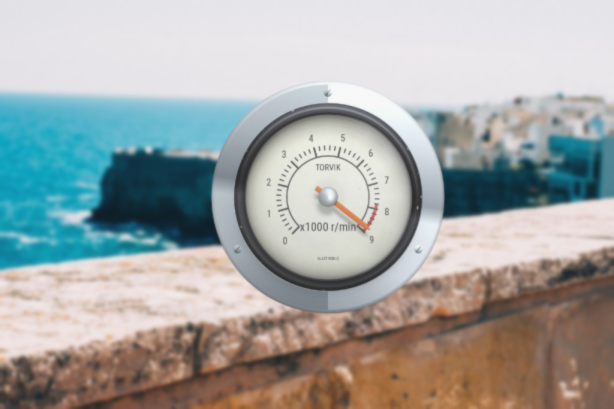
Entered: 8800 rpm
